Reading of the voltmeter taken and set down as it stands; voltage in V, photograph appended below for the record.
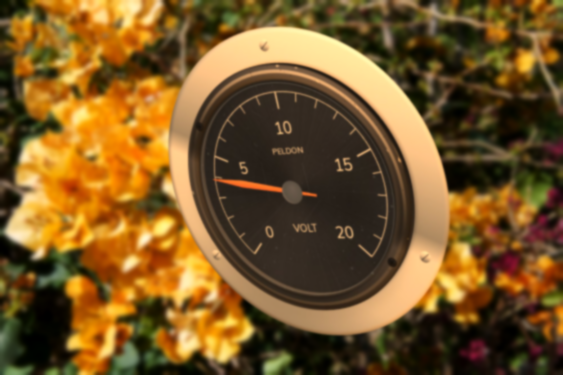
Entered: 4 V
